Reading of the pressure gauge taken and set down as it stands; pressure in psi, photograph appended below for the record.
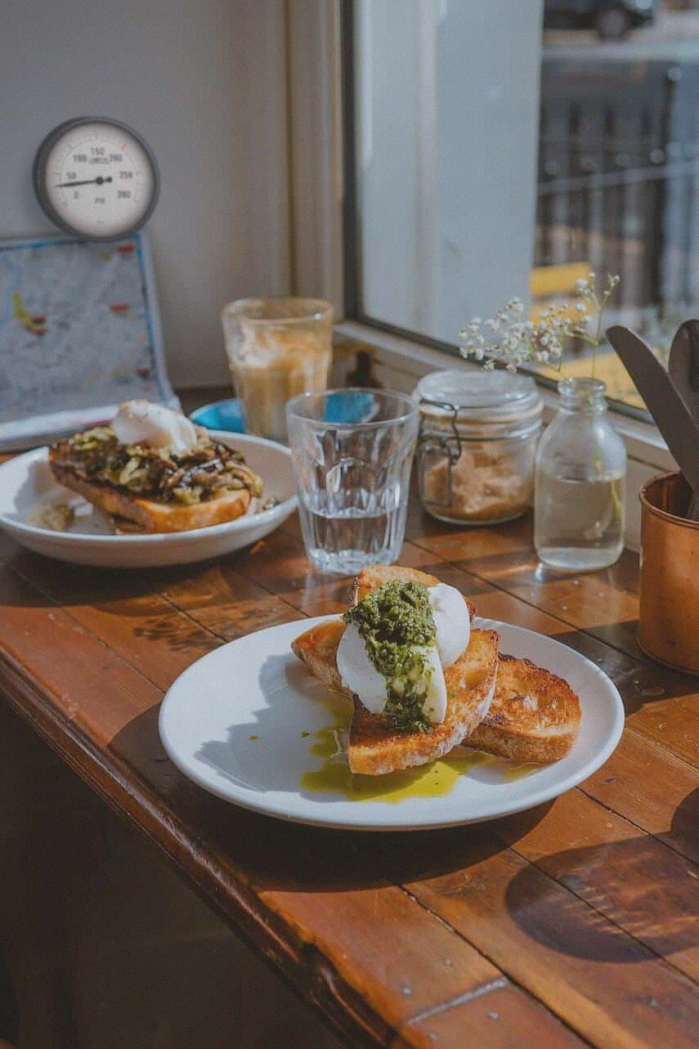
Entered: 30 psi
